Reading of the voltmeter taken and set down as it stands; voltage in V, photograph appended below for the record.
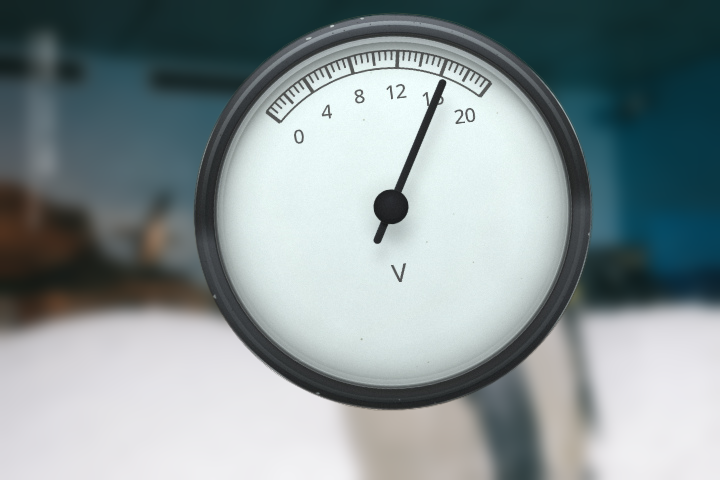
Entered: 16.5 V
